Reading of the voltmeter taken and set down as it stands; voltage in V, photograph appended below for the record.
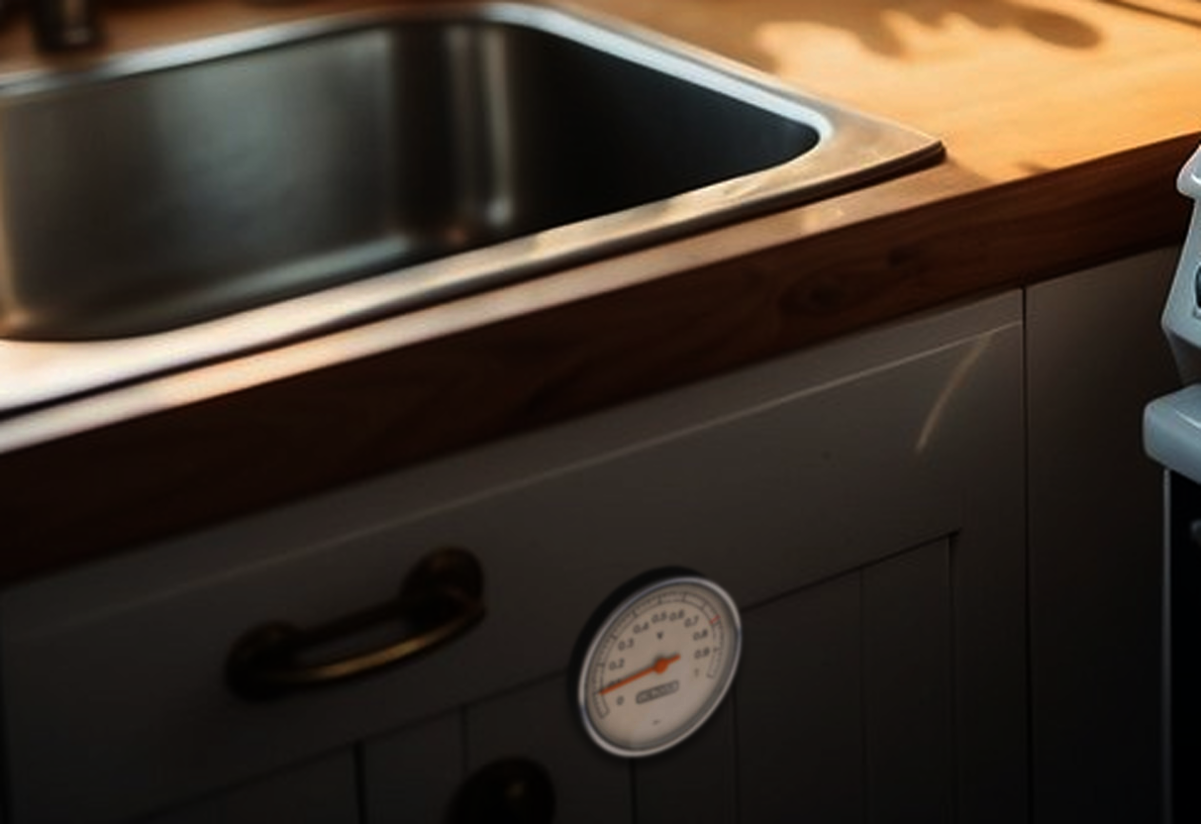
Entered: 0.1 V
